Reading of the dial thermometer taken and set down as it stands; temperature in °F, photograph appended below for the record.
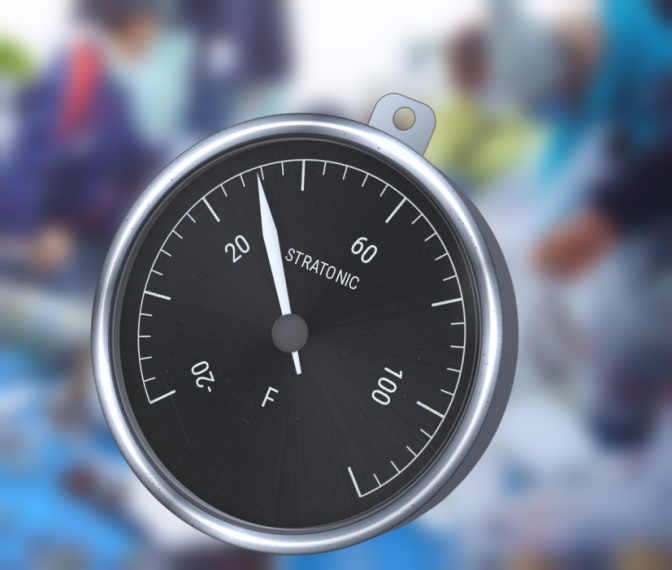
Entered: 32 °F
